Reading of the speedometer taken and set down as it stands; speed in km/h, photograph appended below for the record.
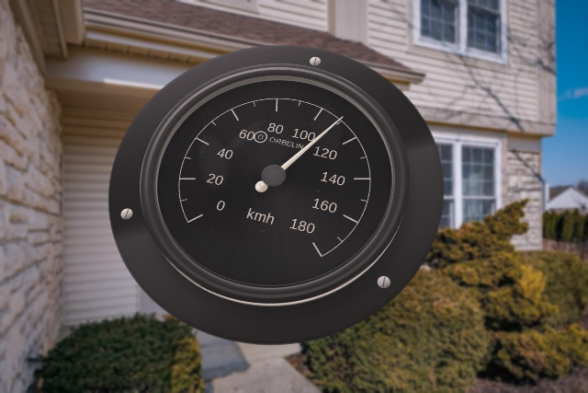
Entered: 110 km/h
